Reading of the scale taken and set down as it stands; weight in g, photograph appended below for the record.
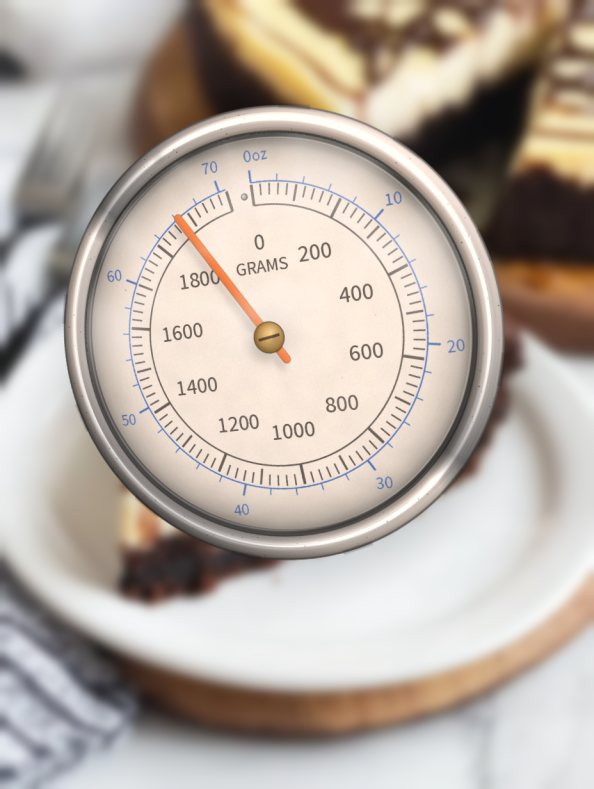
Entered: 1880 g
